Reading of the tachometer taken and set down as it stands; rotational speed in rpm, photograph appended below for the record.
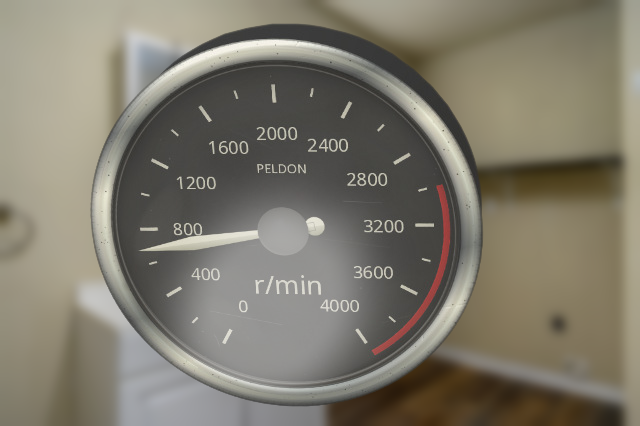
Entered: 700 rpm
